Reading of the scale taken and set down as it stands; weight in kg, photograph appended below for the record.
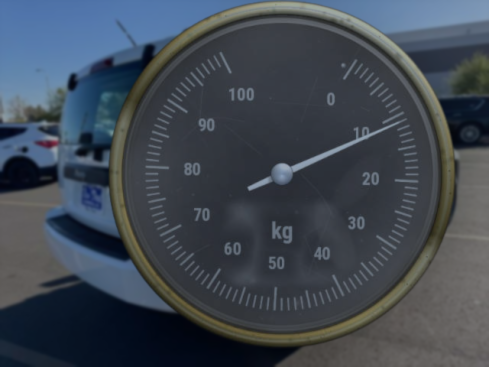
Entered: 11 kg
